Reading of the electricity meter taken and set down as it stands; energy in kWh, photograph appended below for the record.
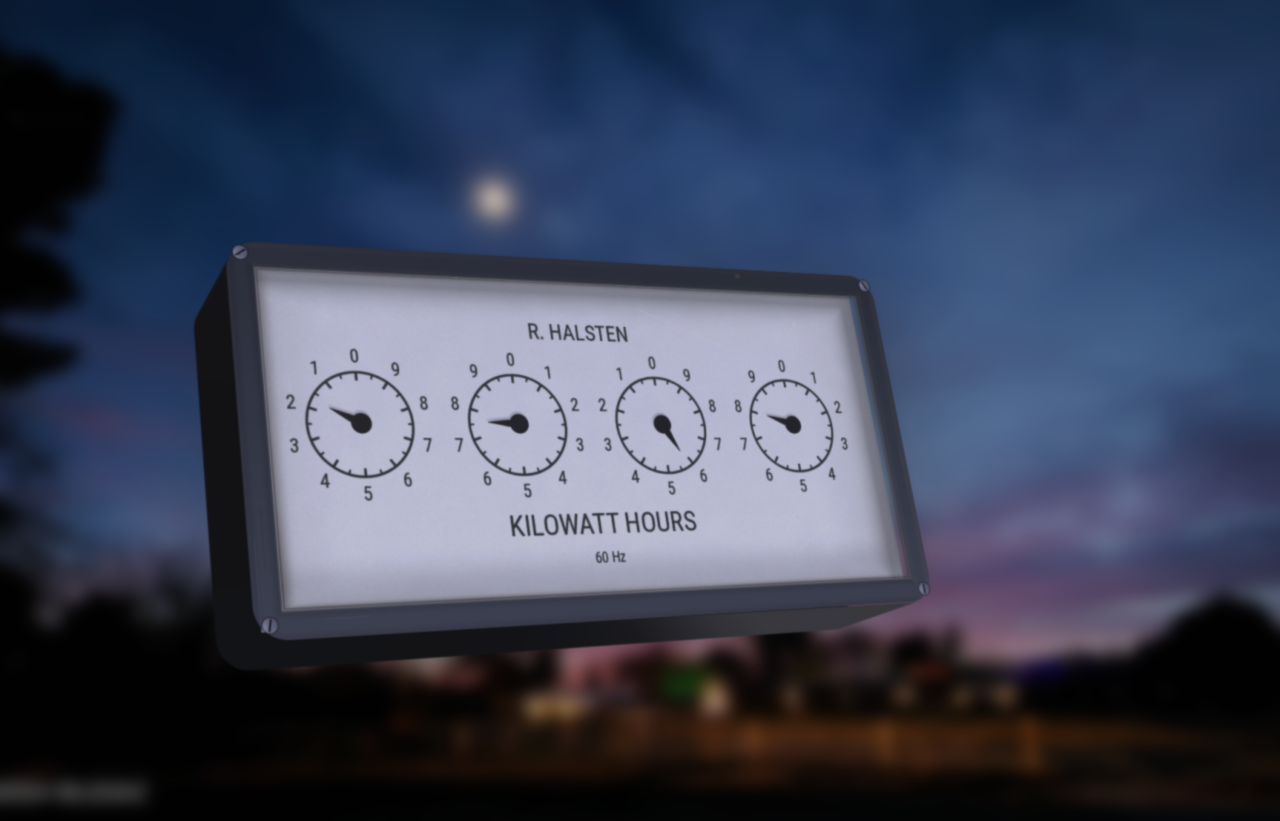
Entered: 1758 kWh
